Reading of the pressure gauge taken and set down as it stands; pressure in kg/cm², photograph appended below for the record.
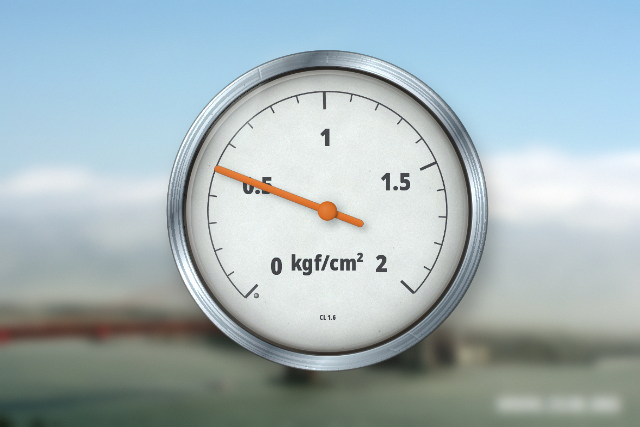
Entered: 0.5 kg/cm²
